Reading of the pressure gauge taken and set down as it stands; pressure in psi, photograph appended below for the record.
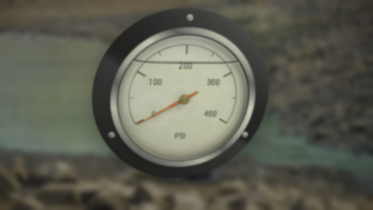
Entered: 0 psi
